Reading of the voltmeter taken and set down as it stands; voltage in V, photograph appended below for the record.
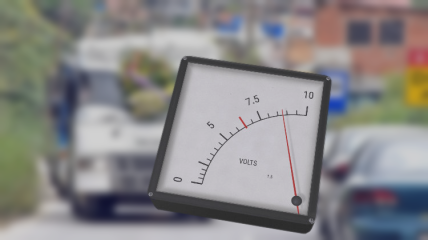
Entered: 8.75 V
